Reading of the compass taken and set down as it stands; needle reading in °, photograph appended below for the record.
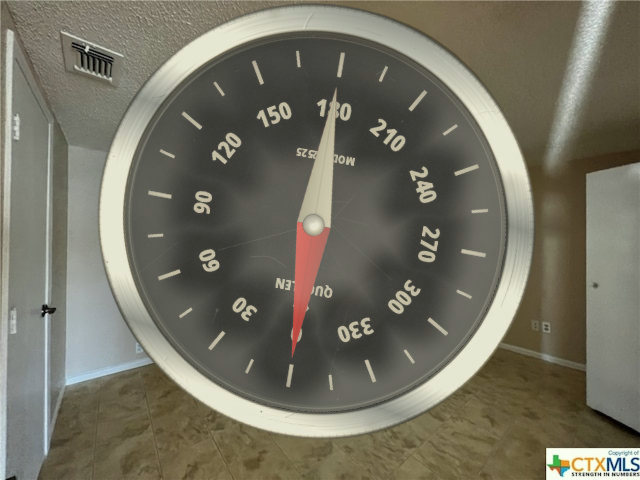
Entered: 0 °
